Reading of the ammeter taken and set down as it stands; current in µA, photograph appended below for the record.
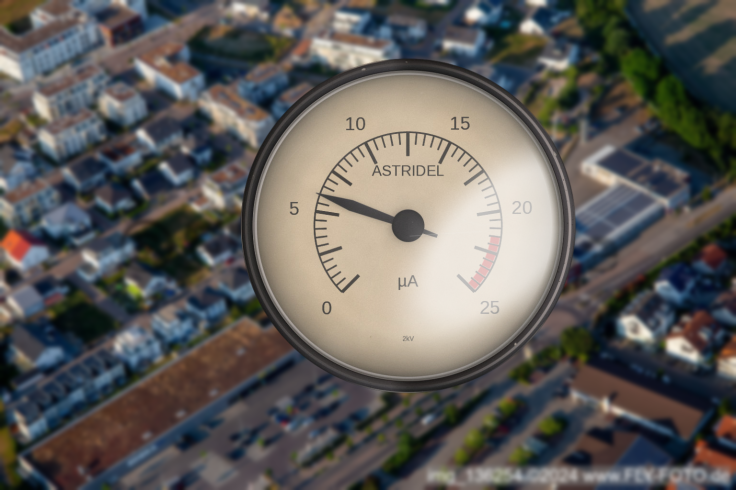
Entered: 6 µA
